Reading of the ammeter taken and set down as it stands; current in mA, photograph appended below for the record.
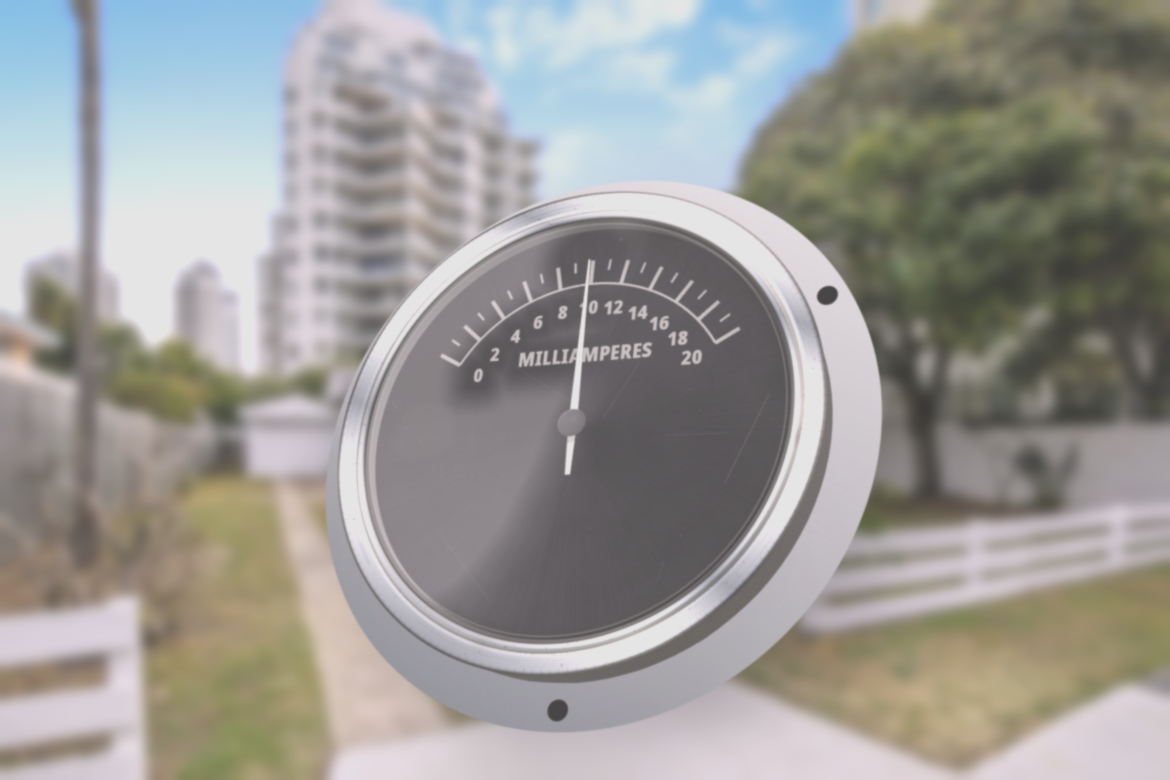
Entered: 10 mA
